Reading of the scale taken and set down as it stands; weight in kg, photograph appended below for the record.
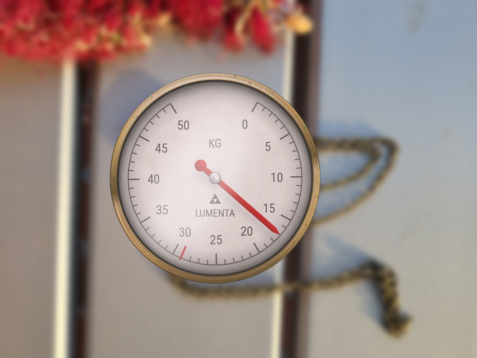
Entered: 17 kg
